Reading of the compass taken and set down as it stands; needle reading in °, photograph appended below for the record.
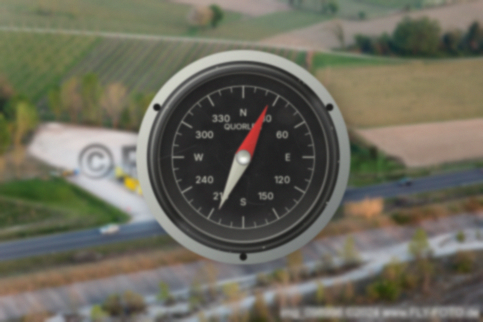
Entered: 25 °
